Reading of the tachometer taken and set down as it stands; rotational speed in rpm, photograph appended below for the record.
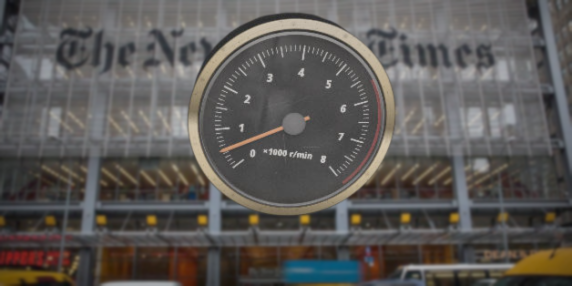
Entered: 500 rpm
